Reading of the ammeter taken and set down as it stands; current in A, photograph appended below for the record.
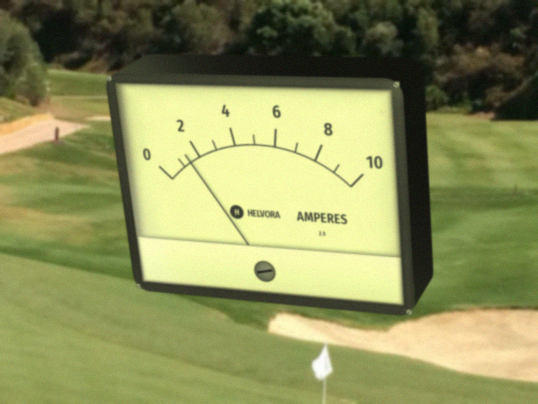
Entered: 1.5 A
